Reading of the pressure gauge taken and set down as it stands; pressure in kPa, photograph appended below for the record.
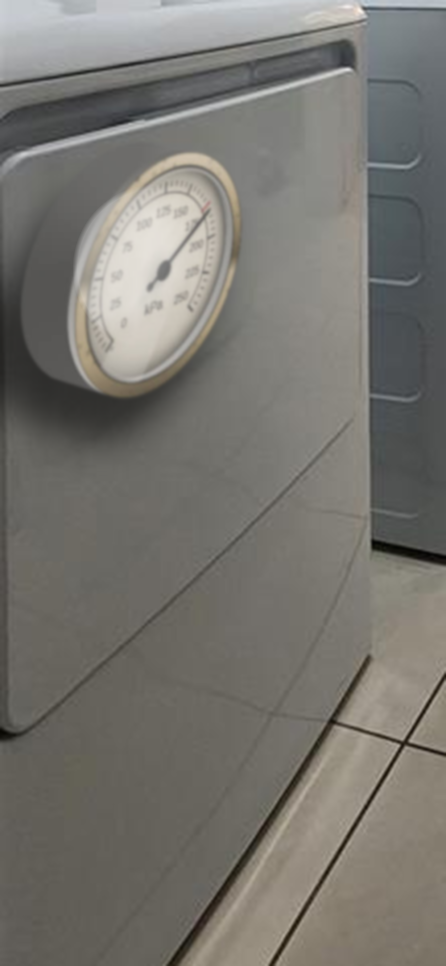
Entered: 175 kPa
